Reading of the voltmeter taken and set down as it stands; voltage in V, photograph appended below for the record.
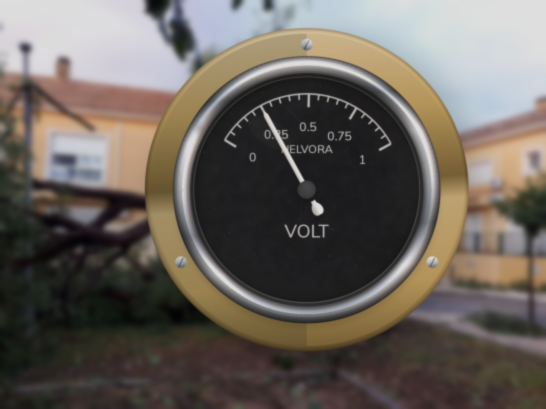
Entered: 0.25 V
